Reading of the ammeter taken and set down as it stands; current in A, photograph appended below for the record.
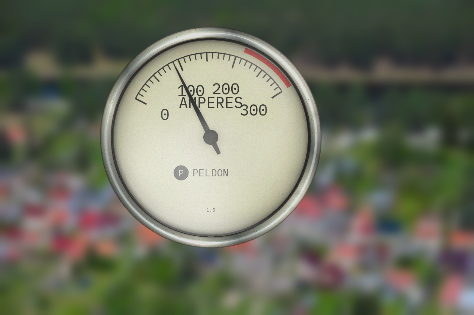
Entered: 90 A
